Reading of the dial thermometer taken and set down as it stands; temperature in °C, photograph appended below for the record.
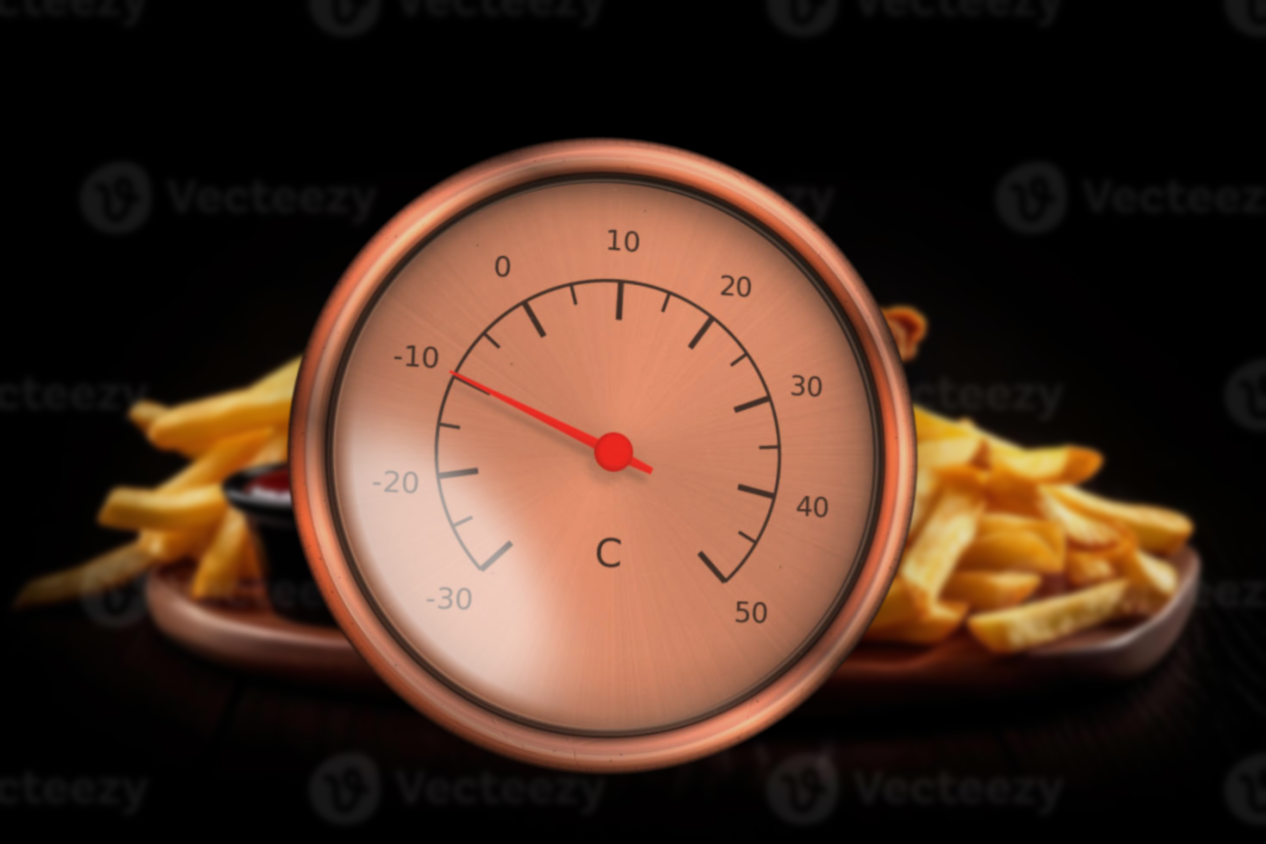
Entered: -10 °C
